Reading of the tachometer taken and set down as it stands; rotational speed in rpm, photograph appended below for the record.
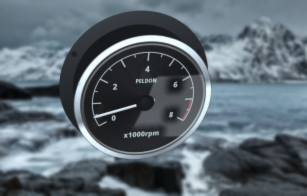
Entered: 500 rpm
